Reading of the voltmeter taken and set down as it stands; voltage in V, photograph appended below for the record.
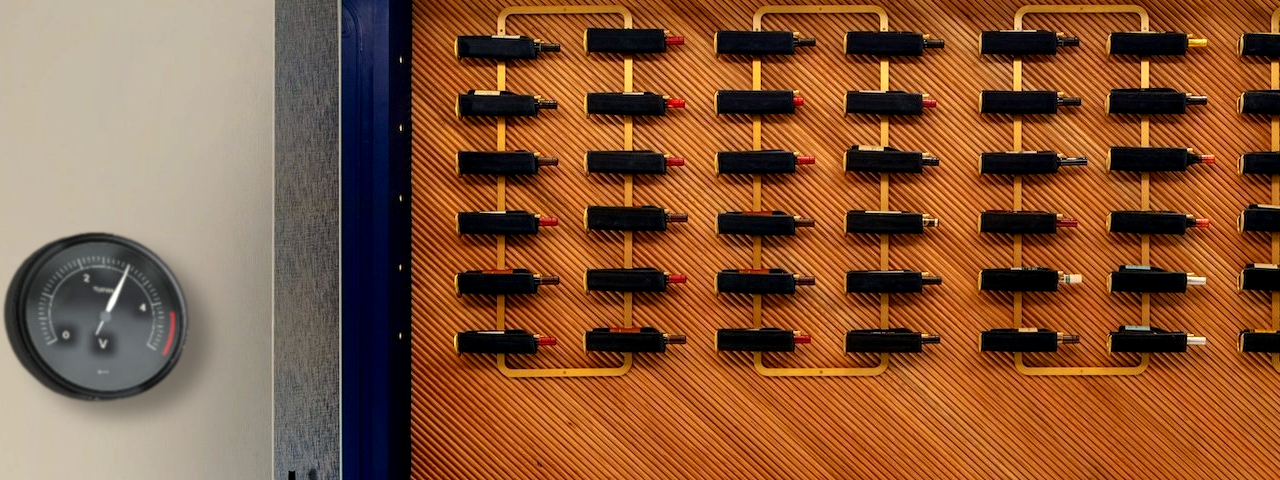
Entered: 3 V
